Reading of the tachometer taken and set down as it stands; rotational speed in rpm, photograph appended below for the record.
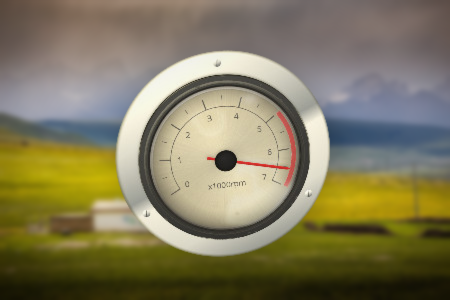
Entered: 6500 rpm
